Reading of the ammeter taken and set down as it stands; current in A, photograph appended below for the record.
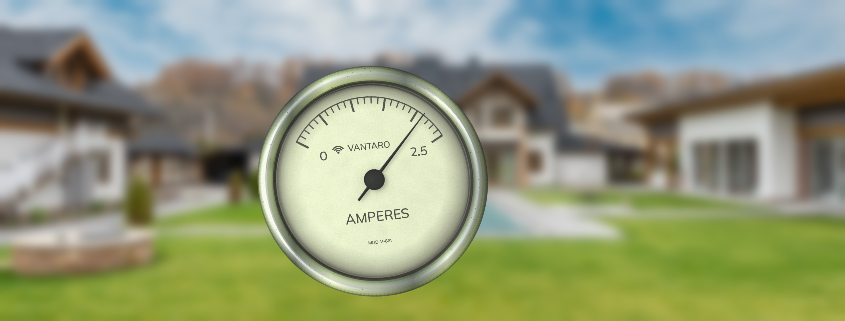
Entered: 2.1 A
